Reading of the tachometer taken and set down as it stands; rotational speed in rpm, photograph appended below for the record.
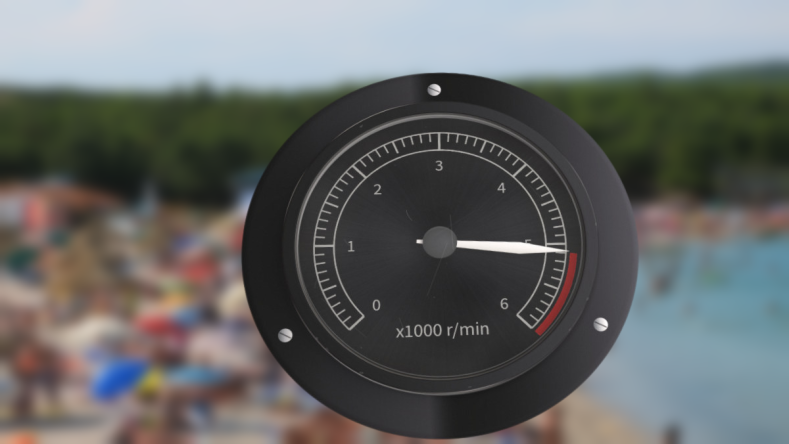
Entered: 5100 rpm
